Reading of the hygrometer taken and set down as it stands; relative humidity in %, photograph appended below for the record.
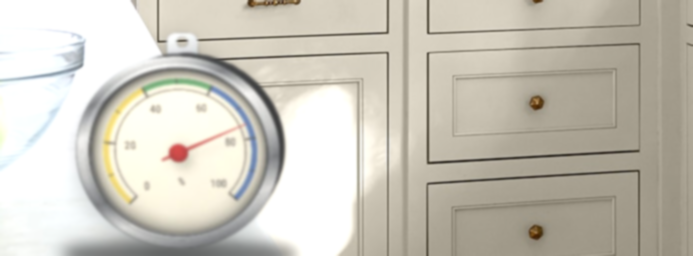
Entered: 75 %
